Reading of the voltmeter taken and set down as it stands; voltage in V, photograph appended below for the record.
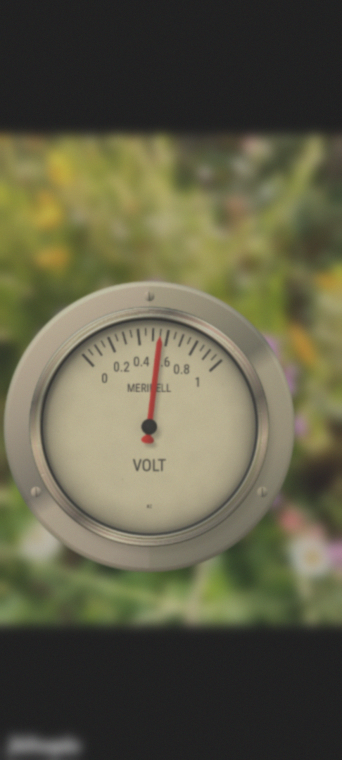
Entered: 0.55 V
